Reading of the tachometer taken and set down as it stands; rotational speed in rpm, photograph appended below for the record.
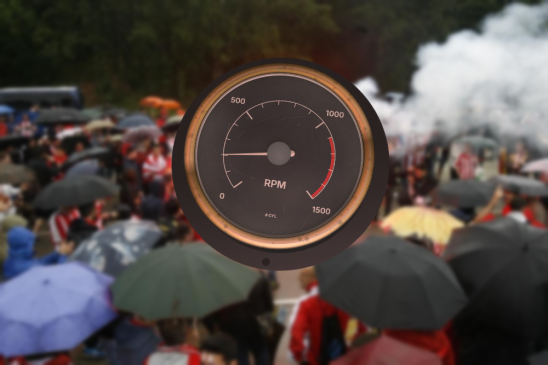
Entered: 200 rpm
